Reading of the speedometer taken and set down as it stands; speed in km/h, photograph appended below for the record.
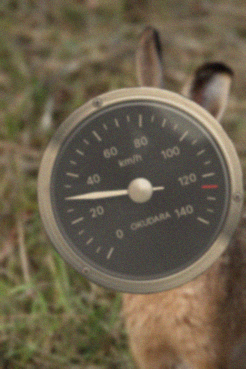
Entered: 30 km/h
